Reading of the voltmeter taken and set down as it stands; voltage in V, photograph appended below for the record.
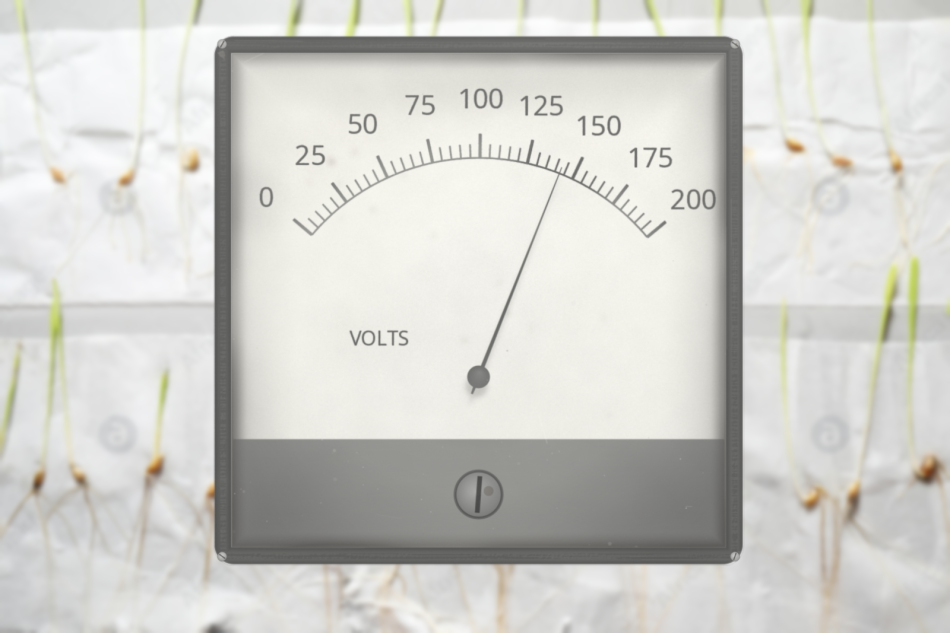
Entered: 142.5 V
